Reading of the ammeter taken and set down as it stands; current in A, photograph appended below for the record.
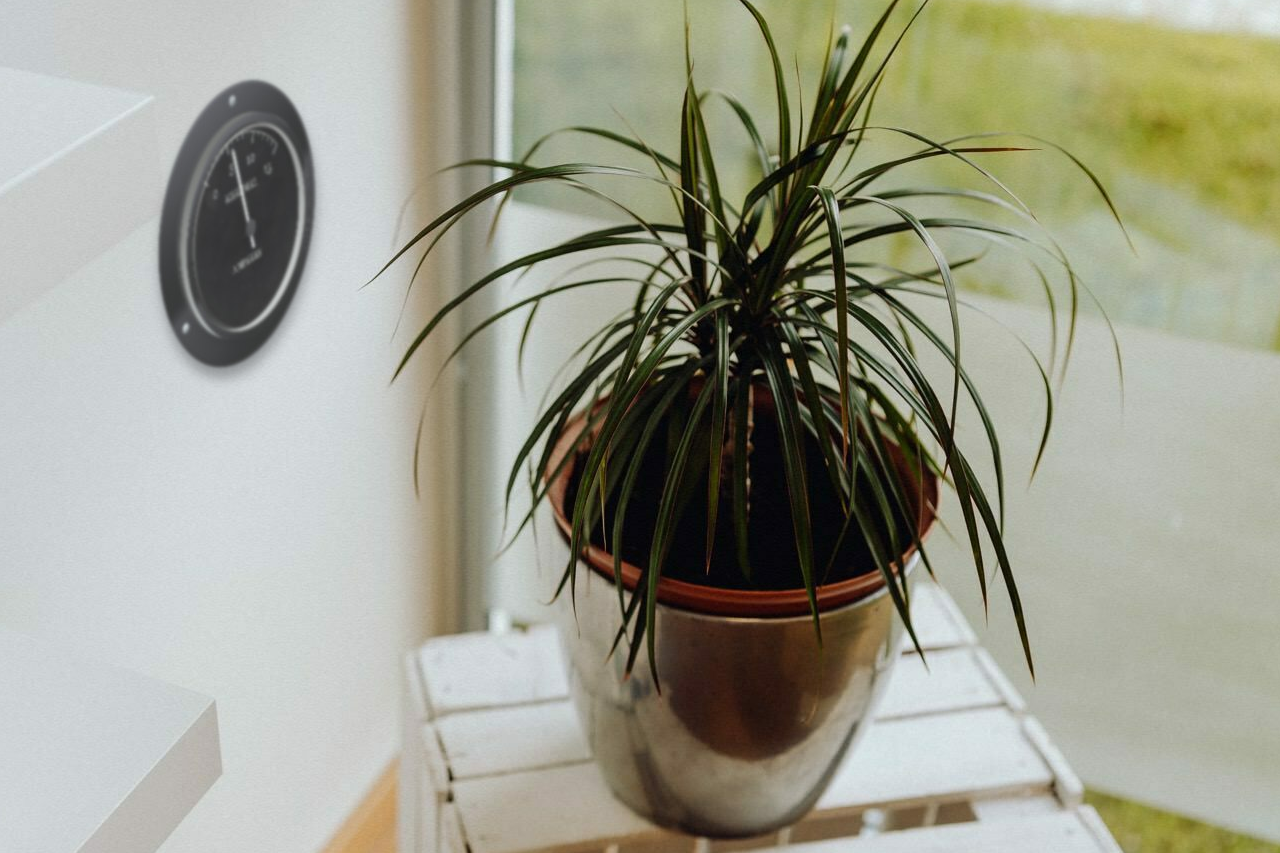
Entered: 5 A
